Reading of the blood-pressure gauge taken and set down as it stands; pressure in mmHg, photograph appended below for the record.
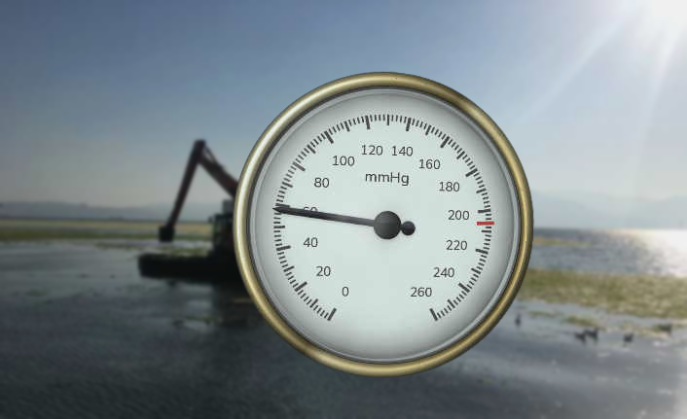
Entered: 58 mmHg
